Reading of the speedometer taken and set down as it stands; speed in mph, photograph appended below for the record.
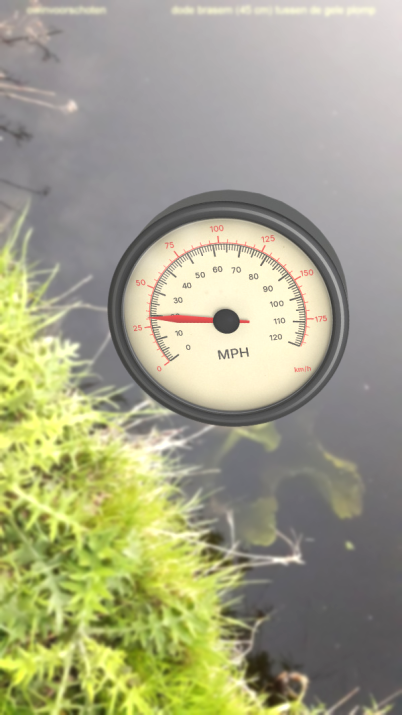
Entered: 20 mph
